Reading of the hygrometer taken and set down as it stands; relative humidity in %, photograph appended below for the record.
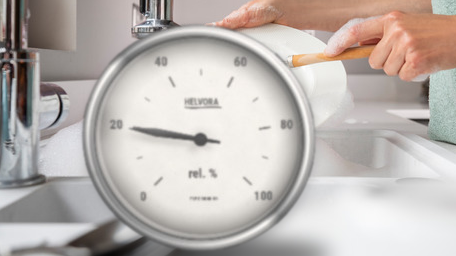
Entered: 20 %
